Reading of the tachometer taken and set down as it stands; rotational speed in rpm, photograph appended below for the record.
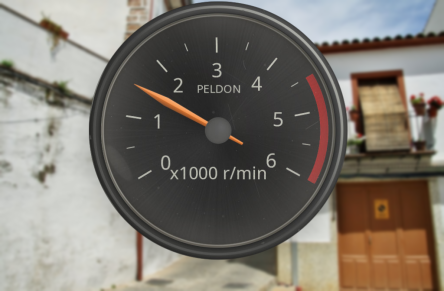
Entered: 1500 rpm
